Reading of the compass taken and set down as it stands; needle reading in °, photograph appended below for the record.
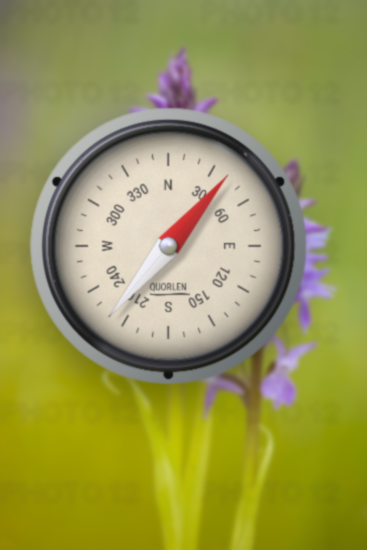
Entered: 40 °
